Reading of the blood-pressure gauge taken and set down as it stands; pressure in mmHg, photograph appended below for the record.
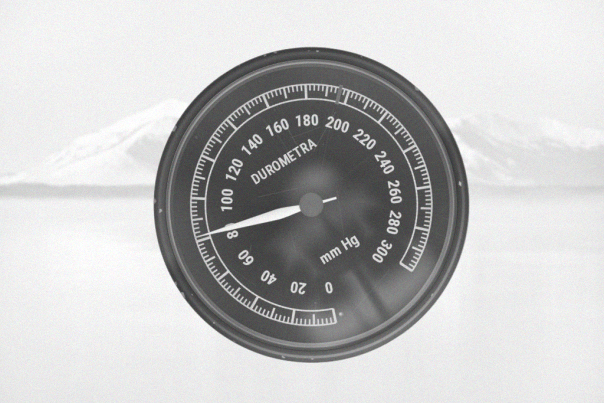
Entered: 82 mmHg
